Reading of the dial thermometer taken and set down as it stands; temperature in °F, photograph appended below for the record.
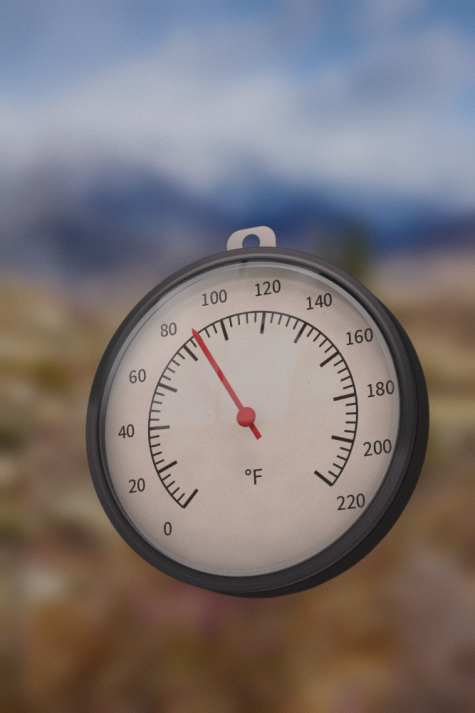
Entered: 88 °F
